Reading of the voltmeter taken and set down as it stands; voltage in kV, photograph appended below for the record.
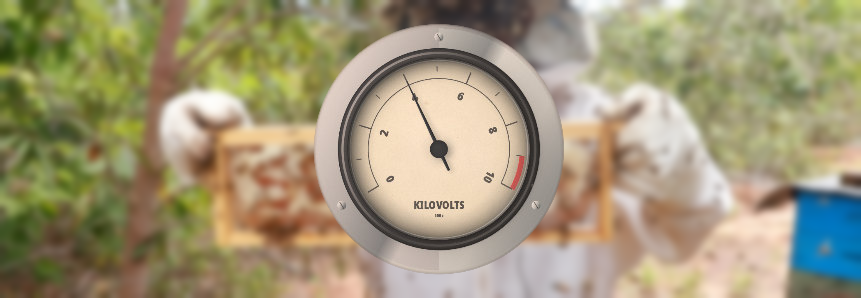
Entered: 4 kV
